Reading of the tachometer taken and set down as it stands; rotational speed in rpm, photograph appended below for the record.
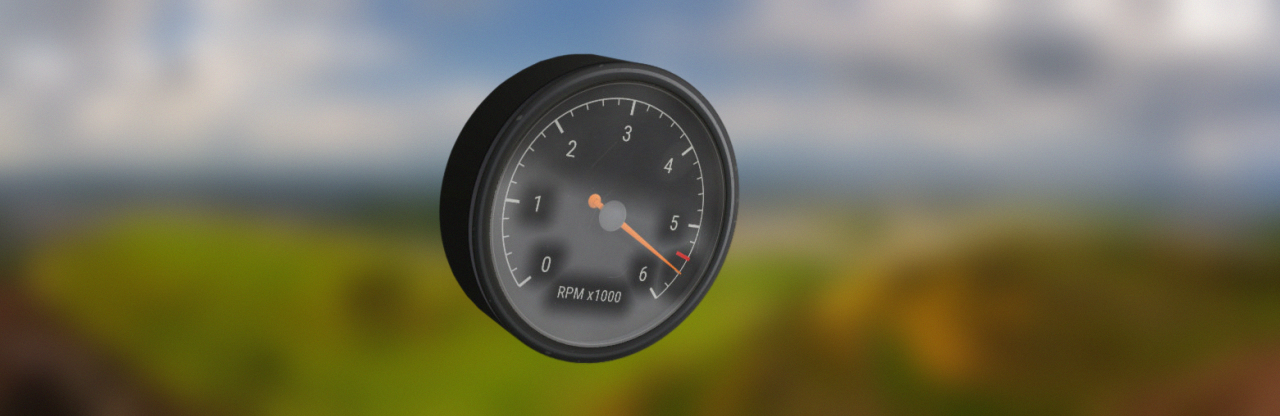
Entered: 5600 rpm
